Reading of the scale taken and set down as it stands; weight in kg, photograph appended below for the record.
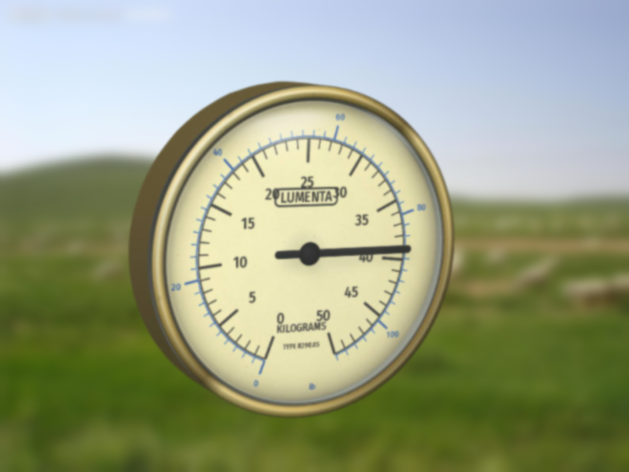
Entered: 39 kg
